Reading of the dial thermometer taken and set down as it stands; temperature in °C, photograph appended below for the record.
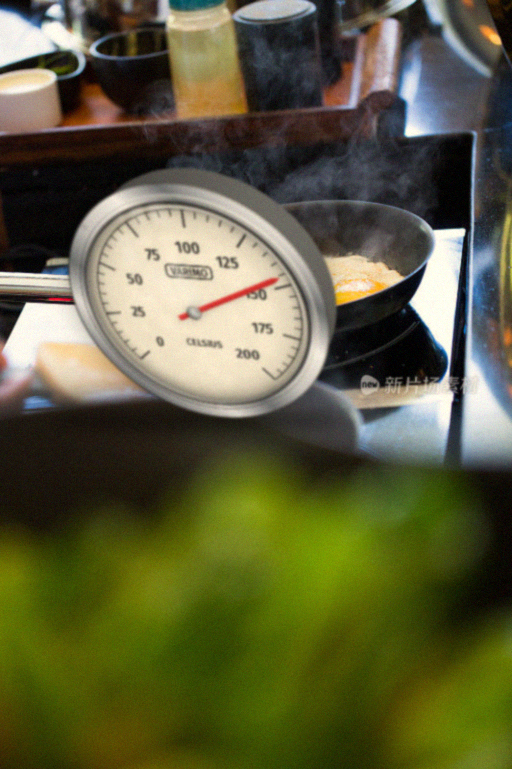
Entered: 145 °C
